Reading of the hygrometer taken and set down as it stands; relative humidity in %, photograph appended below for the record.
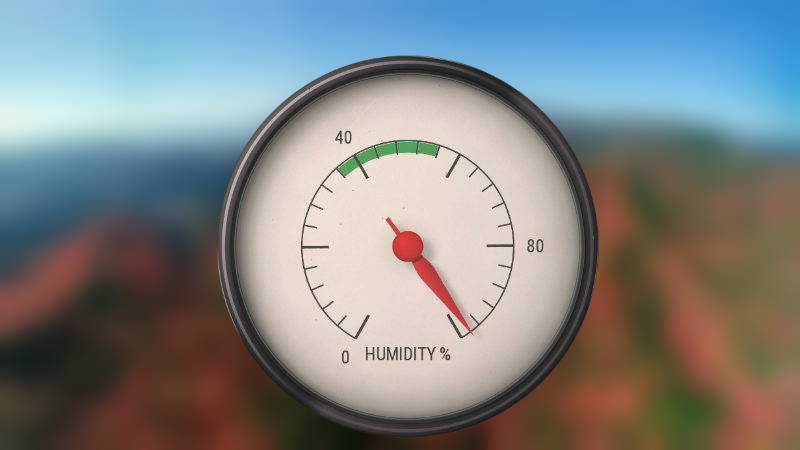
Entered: 98 %
